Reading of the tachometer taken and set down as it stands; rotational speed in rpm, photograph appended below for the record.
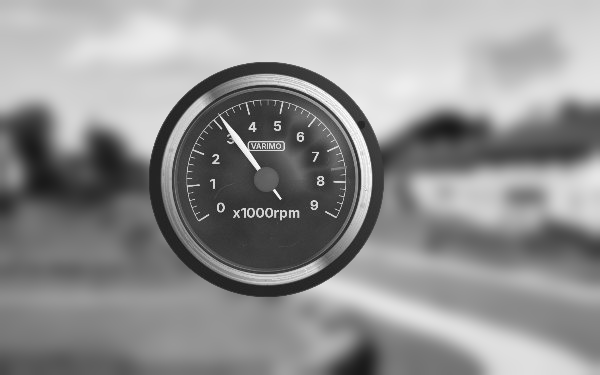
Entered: 3200 rpm
